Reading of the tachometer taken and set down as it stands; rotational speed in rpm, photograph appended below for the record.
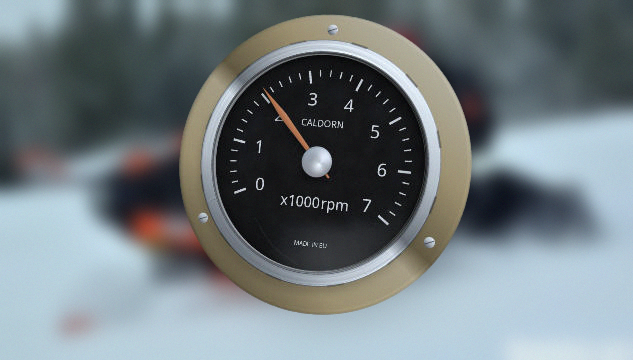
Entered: 2100 rpm
